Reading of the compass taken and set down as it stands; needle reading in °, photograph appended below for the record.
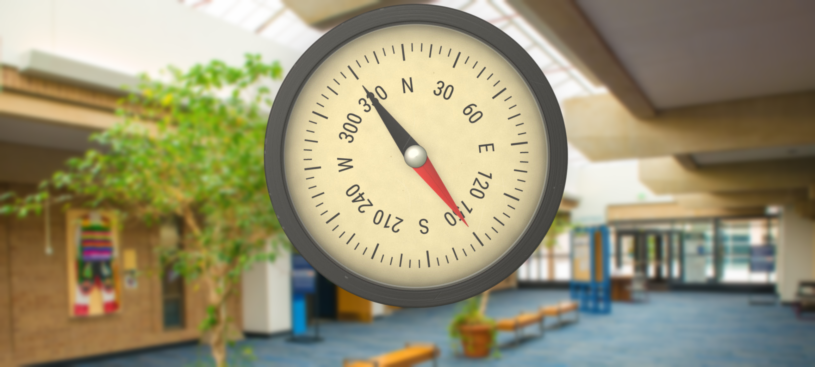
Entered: 150 °
